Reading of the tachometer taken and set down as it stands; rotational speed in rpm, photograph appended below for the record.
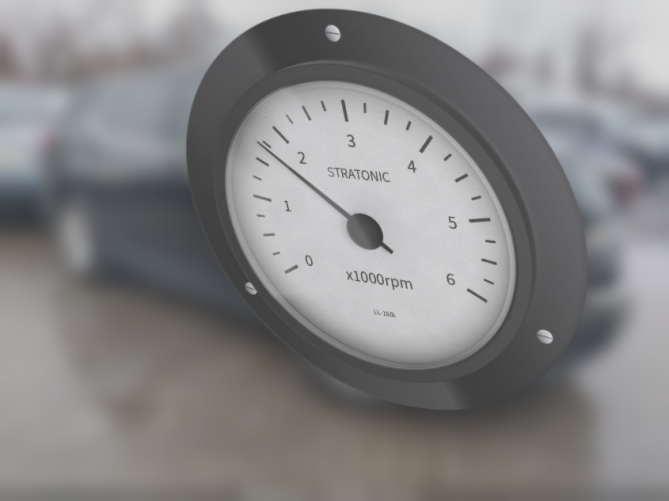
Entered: 1750 rpm
